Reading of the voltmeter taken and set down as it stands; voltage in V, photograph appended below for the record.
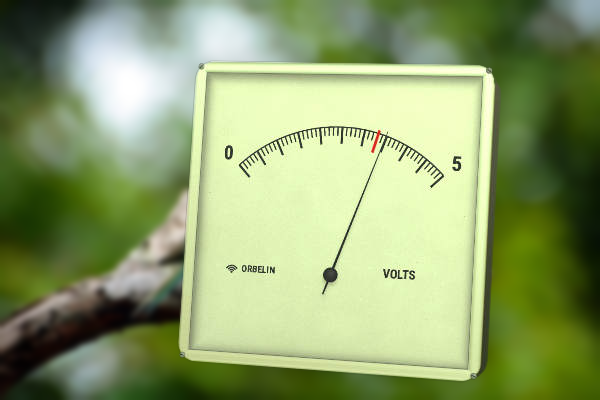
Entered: 3.5 V
